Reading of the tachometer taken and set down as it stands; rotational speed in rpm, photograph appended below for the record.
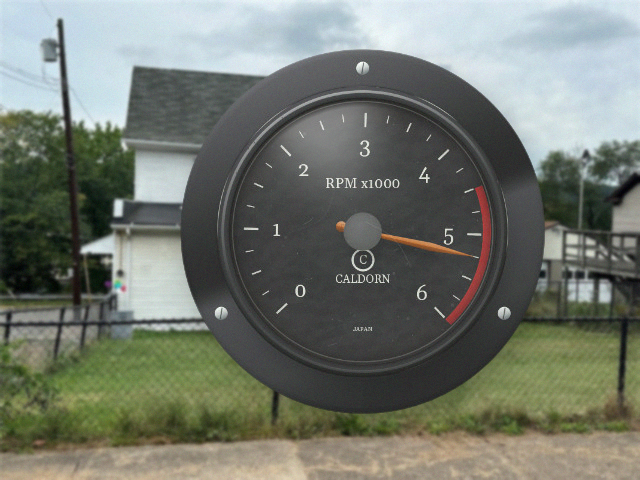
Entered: 5250 rpm
